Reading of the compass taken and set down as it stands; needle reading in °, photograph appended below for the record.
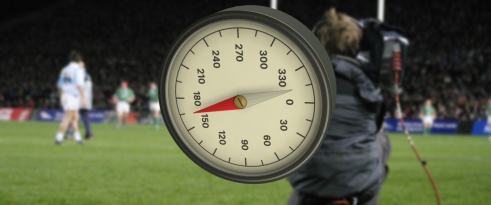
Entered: 165 °
